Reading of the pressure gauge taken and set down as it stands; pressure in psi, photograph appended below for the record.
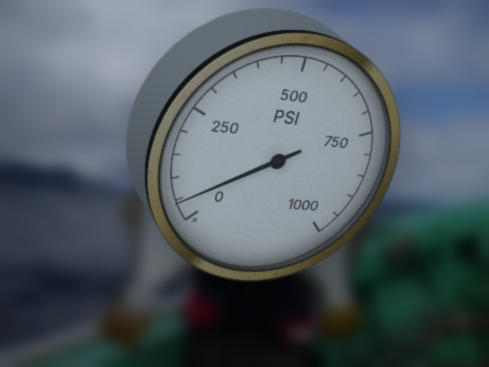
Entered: 50 psi
